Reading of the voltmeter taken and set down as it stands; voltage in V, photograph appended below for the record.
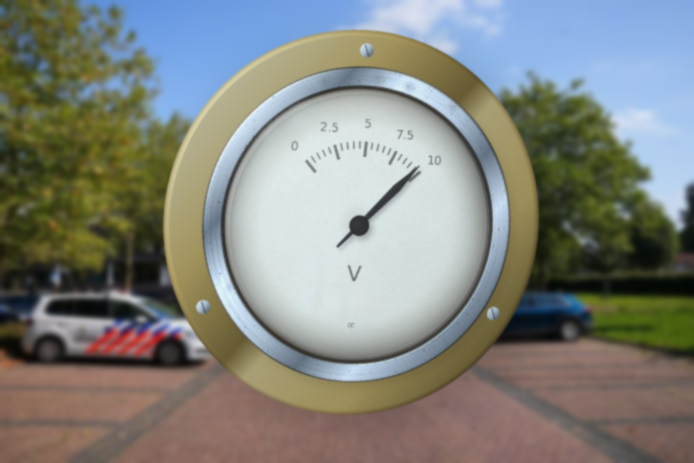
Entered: 9.5 V
